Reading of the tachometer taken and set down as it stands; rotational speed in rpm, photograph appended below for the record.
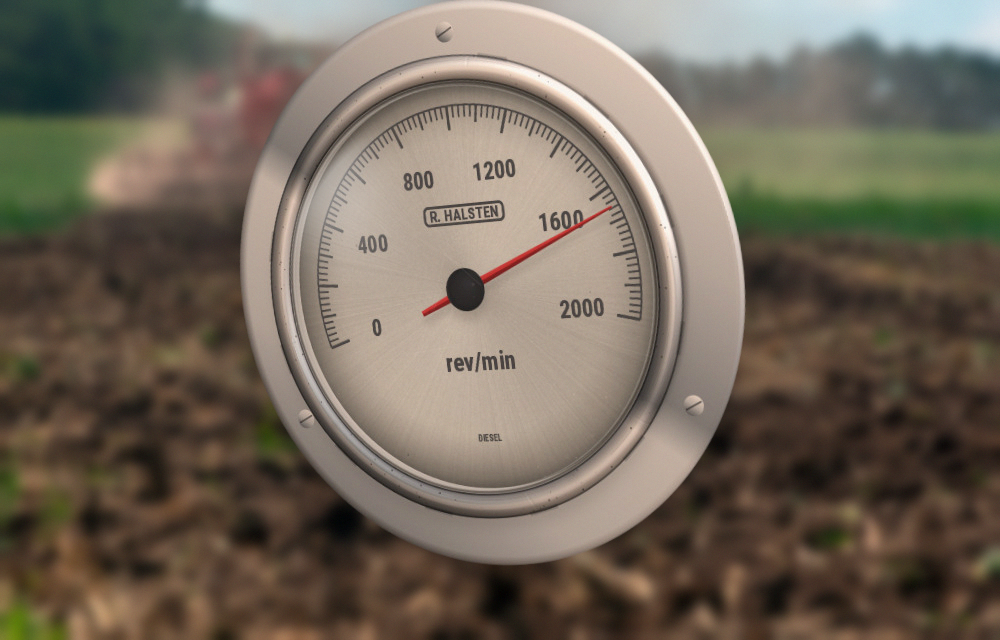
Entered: 1660 rpm
